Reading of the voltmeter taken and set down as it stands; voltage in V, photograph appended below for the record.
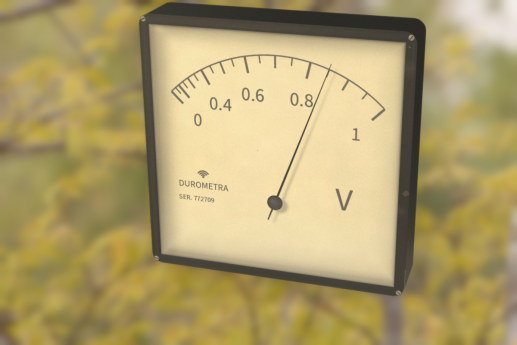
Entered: 0.85 V
